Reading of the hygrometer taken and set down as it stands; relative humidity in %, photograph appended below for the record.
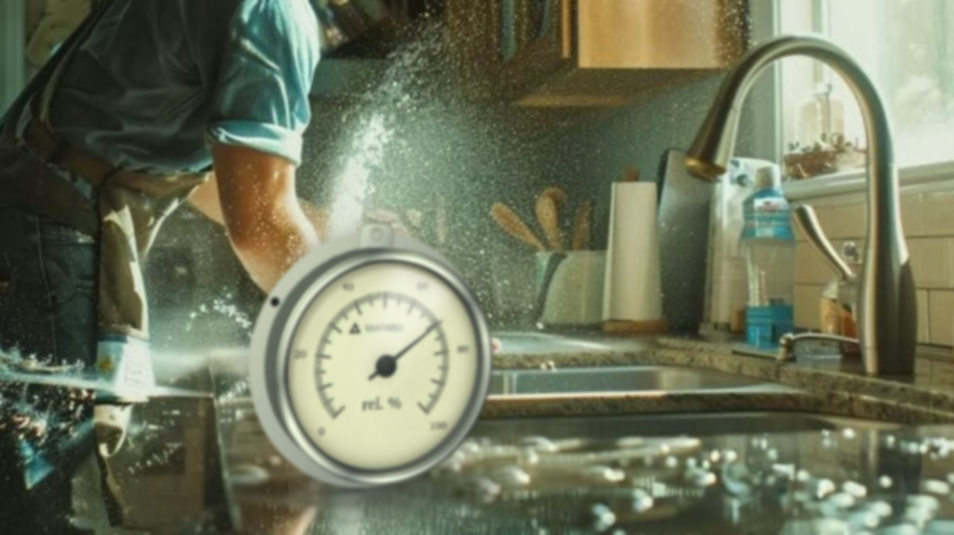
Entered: 70 %
